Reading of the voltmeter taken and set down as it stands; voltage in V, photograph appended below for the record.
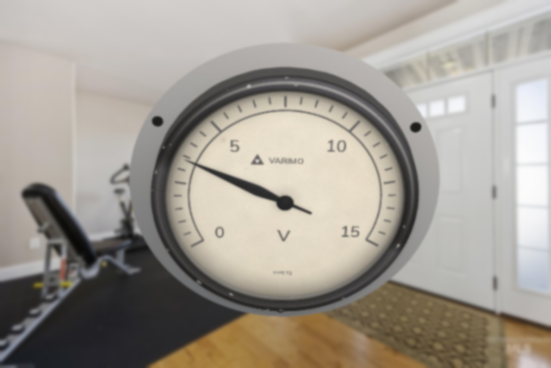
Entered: 3.5 V
